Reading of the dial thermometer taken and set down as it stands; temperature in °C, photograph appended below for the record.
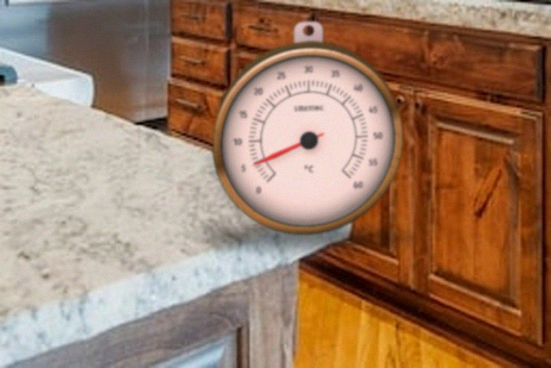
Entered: 5 °C
